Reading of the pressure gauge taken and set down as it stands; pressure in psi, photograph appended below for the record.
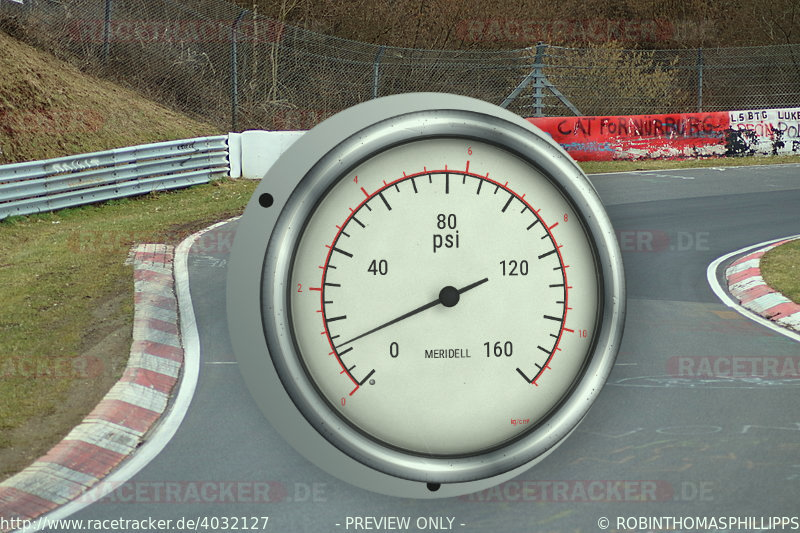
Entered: 12.5 psi
